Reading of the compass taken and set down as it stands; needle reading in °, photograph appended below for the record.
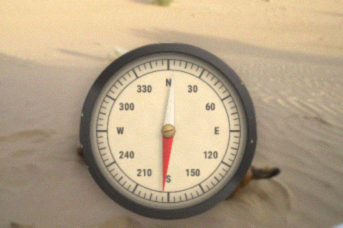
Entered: 185 °
